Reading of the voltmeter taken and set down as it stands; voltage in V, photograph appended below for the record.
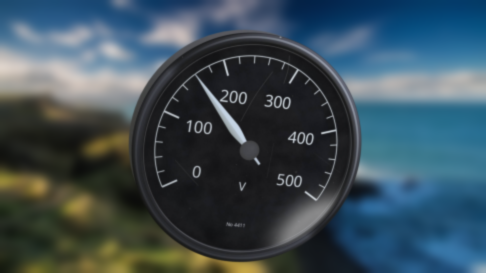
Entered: 160 V
